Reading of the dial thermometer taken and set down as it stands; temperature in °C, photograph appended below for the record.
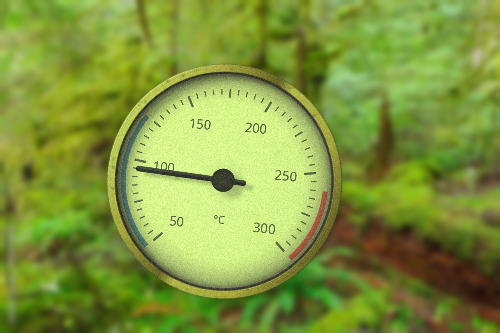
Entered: 95 °C
